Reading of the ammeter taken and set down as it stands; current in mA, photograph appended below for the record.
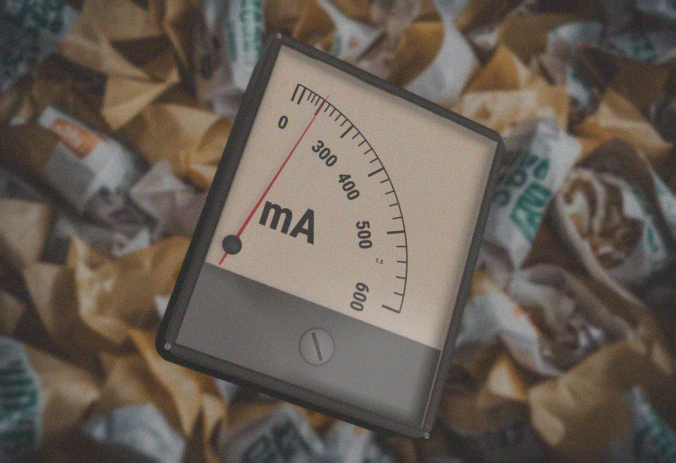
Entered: 200 mA
